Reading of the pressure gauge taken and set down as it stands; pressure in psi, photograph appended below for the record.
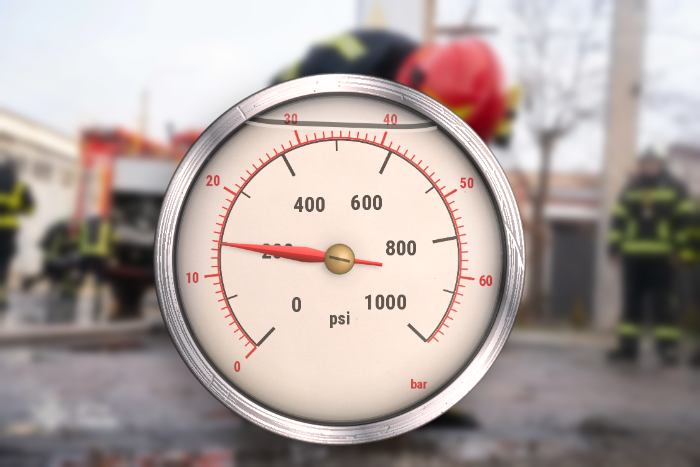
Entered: 200 psi
